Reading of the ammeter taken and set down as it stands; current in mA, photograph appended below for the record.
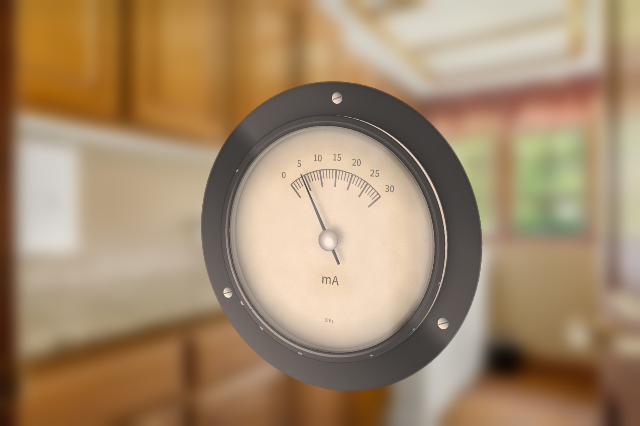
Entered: 5 mA
